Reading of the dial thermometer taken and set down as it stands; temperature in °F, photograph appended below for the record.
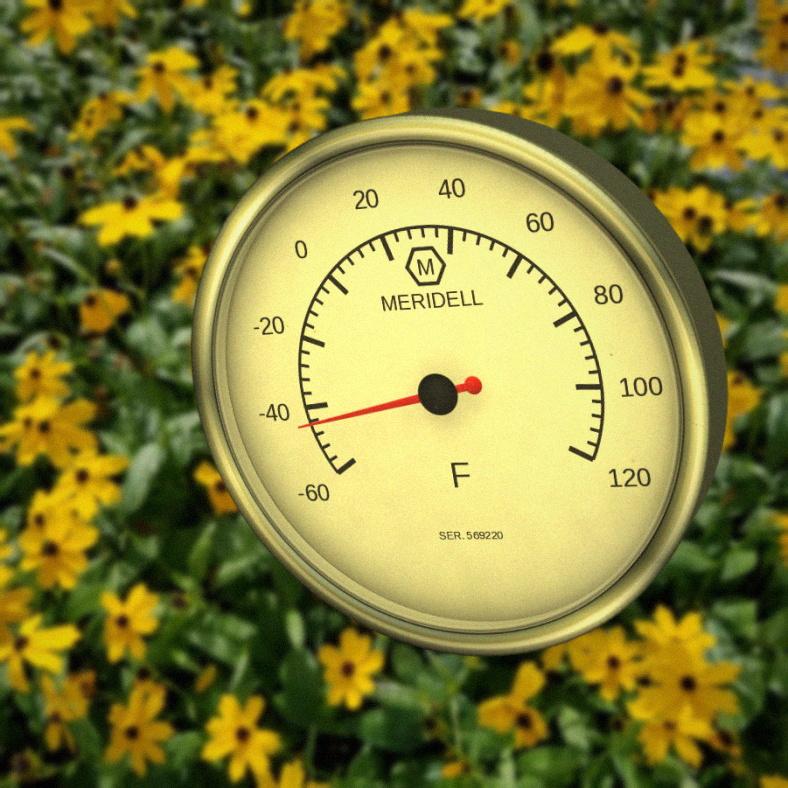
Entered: -44 °F
